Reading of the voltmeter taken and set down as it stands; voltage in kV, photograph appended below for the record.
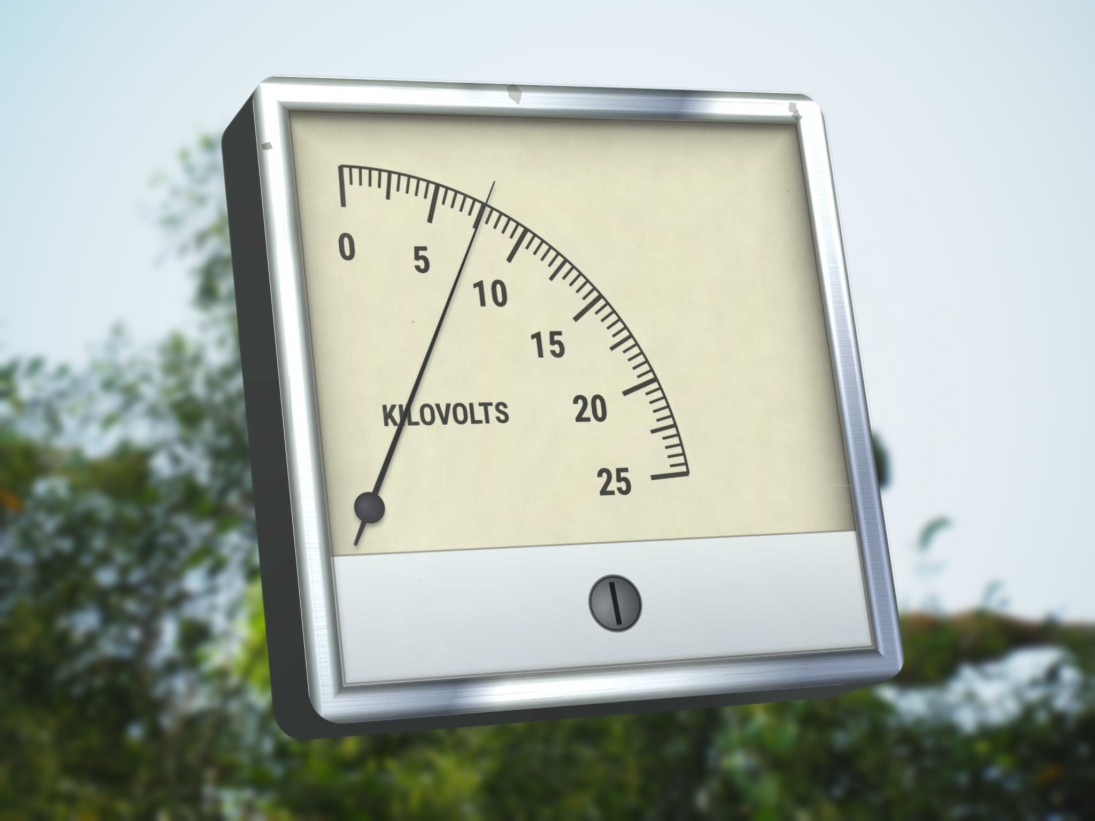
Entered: 7.5 kV
